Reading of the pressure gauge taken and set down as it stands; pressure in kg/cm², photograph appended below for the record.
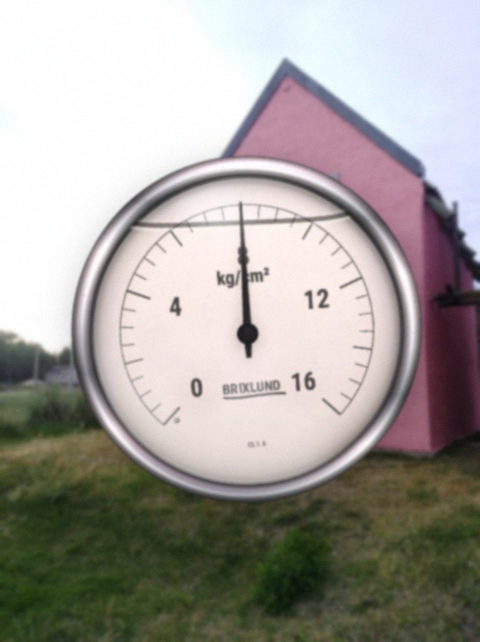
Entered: 8 kg/cm²
